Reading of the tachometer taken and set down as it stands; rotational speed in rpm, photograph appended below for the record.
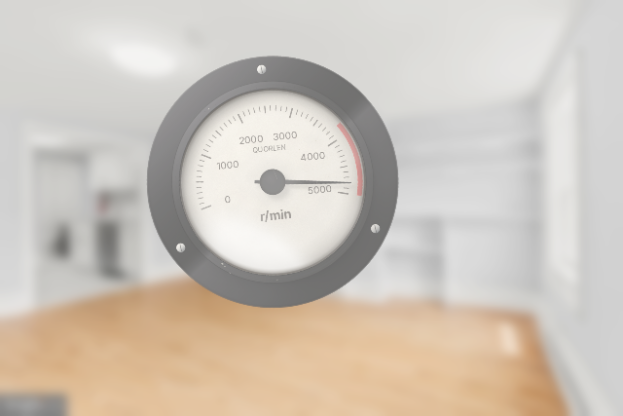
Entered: 4800 rpm
